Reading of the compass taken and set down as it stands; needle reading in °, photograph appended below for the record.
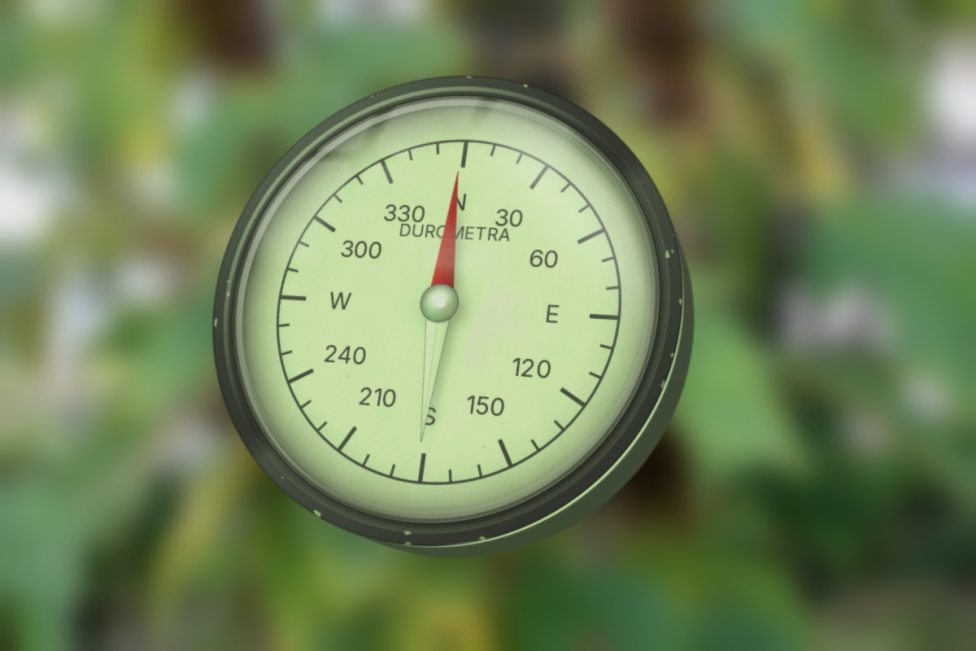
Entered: 0 °
